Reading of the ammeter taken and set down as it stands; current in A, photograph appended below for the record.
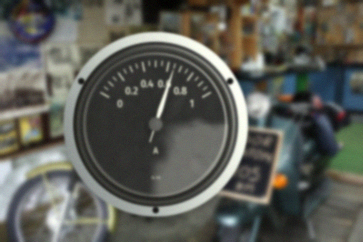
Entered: 0.65 A
